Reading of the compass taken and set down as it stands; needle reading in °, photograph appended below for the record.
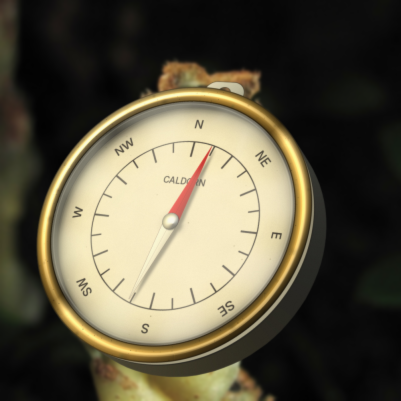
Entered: 15 °
